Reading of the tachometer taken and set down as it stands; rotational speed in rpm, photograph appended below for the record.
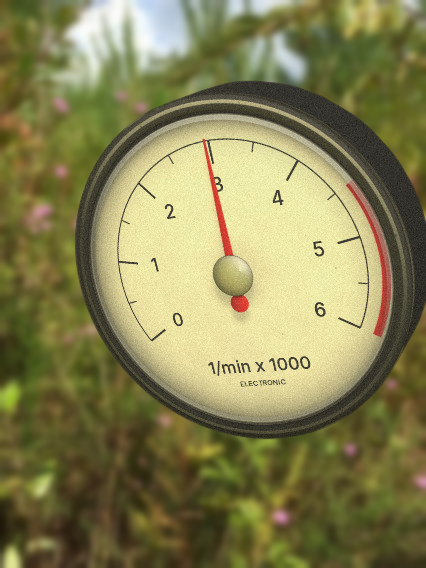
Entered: 3000 rpm
